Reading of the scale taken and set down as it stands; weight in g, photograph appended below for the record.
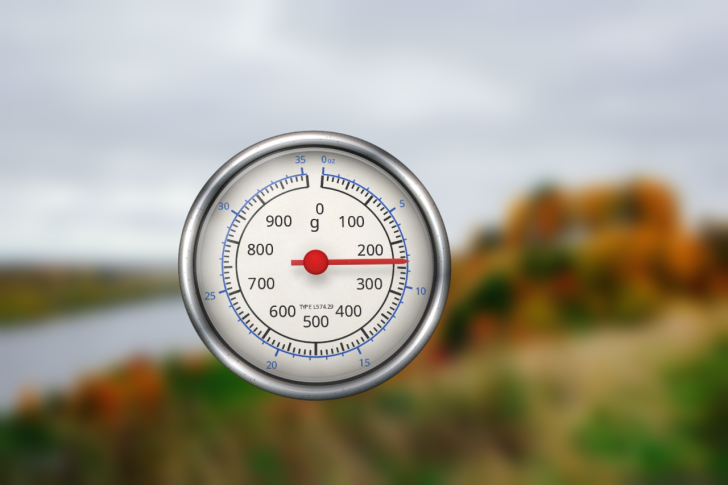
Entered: 240 g
